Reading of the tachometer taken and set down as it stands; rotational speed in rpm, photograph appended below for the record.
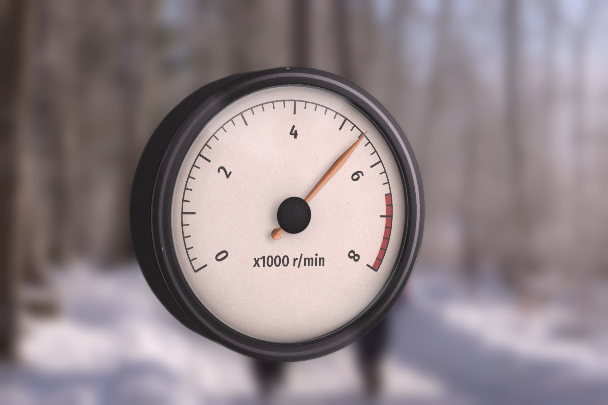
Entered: 5400 rpm
